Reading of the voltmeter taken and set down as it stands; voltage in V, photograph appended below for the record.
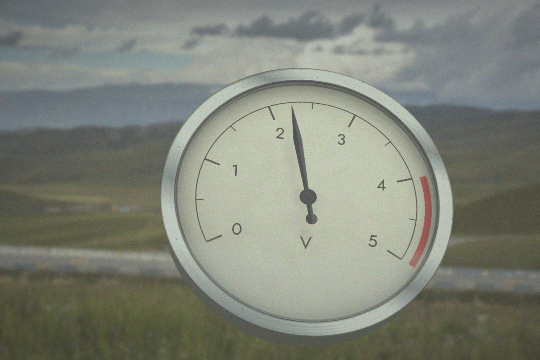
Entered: 2.25 V
